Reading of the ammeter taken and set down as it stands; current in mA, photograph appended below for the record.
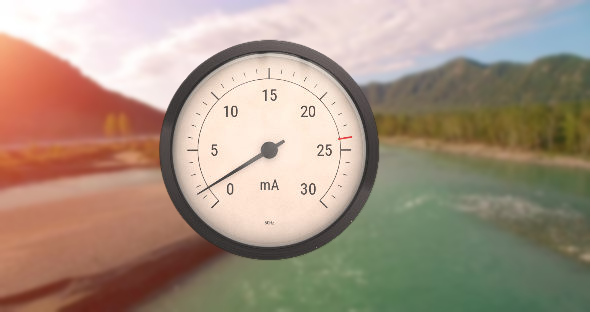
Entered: 1.5 mA
